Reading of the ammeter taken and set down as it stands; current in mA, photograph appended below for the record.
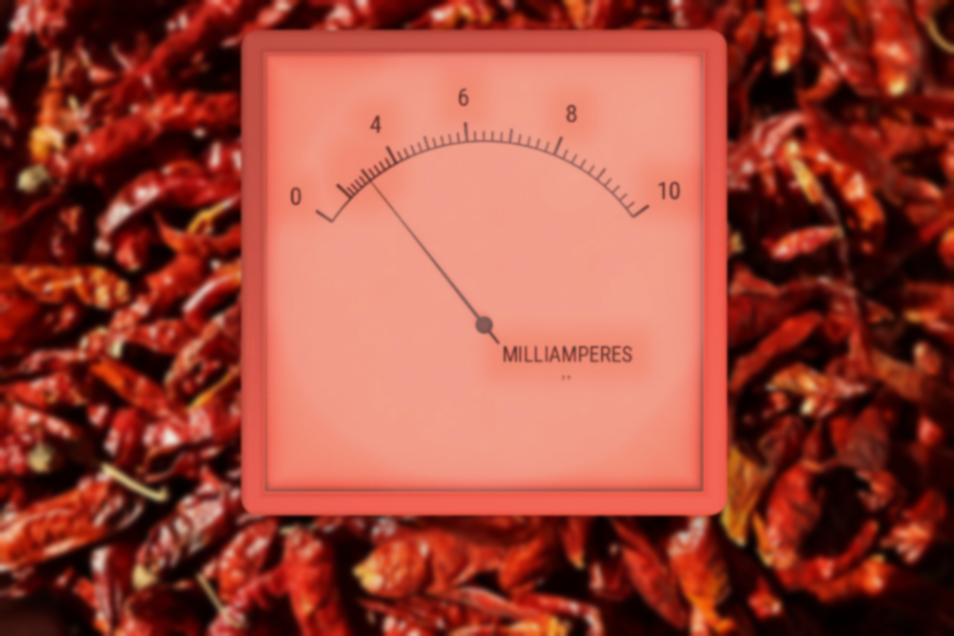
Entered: 3 mA
